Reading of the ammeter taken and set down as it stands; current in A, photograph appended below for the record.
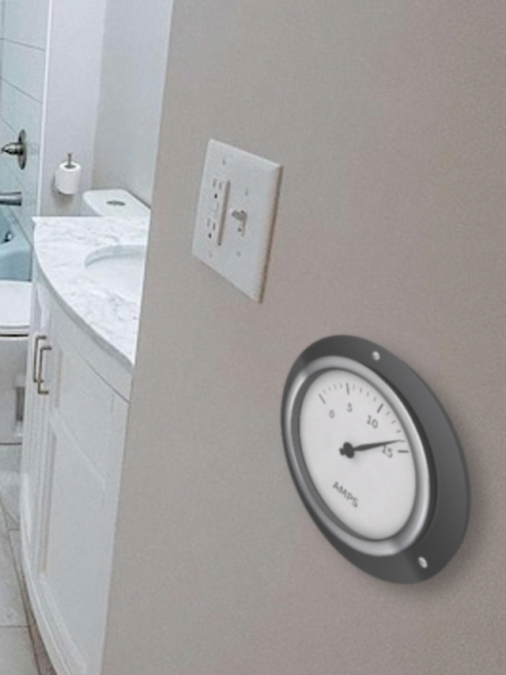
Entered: 14 A
